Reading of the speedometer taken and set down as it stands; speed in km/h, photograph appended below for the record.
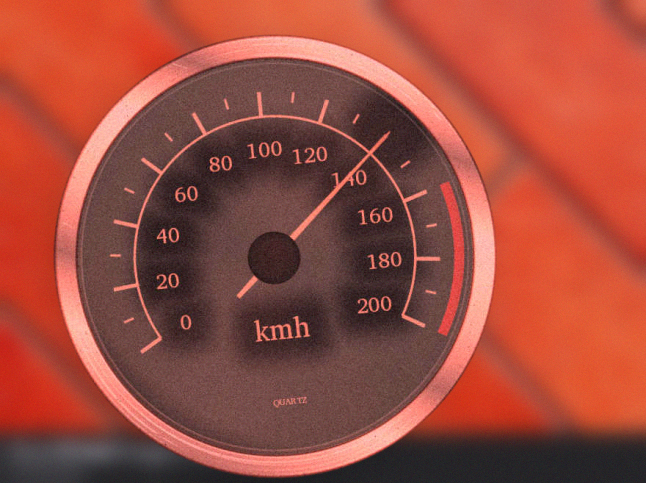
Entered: 140 km/h
